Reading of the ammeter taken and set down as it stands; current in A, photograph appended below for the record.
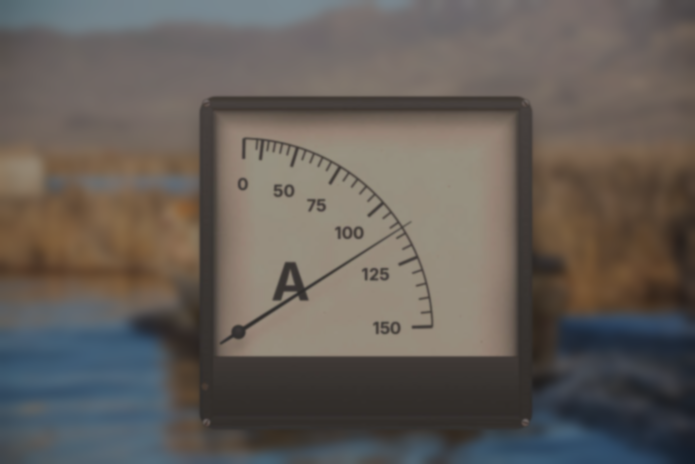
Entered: 112.5 A
